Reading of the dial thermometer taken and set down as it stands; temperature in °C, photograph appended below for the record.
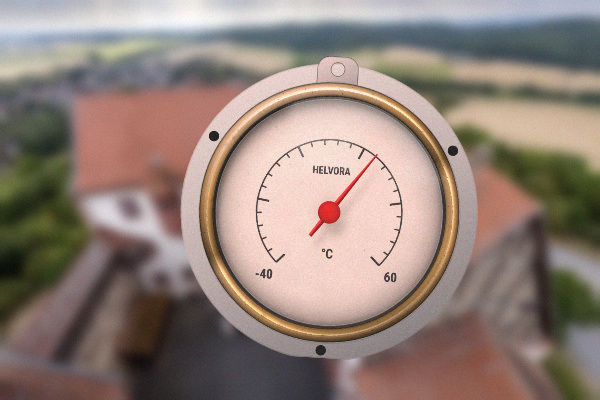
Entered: 24 °C
